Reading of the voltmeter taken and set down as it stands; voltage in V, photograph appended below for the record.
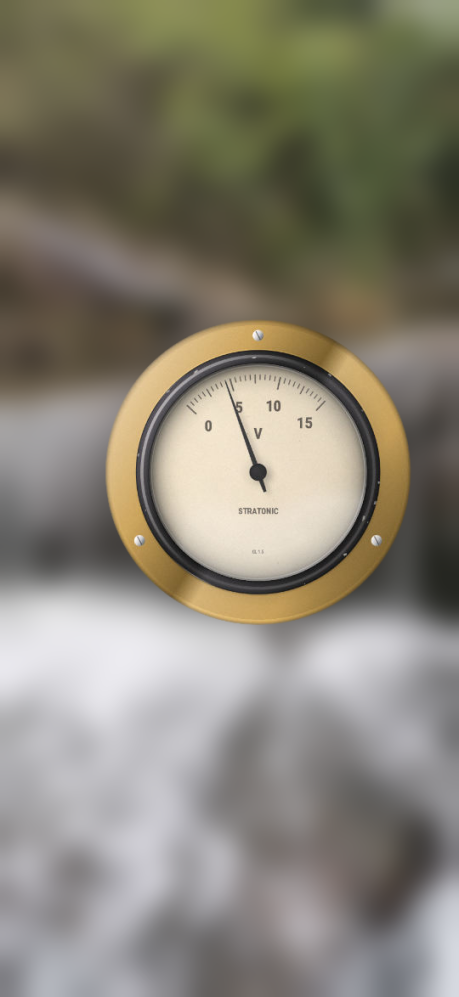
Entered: 4.5 V
